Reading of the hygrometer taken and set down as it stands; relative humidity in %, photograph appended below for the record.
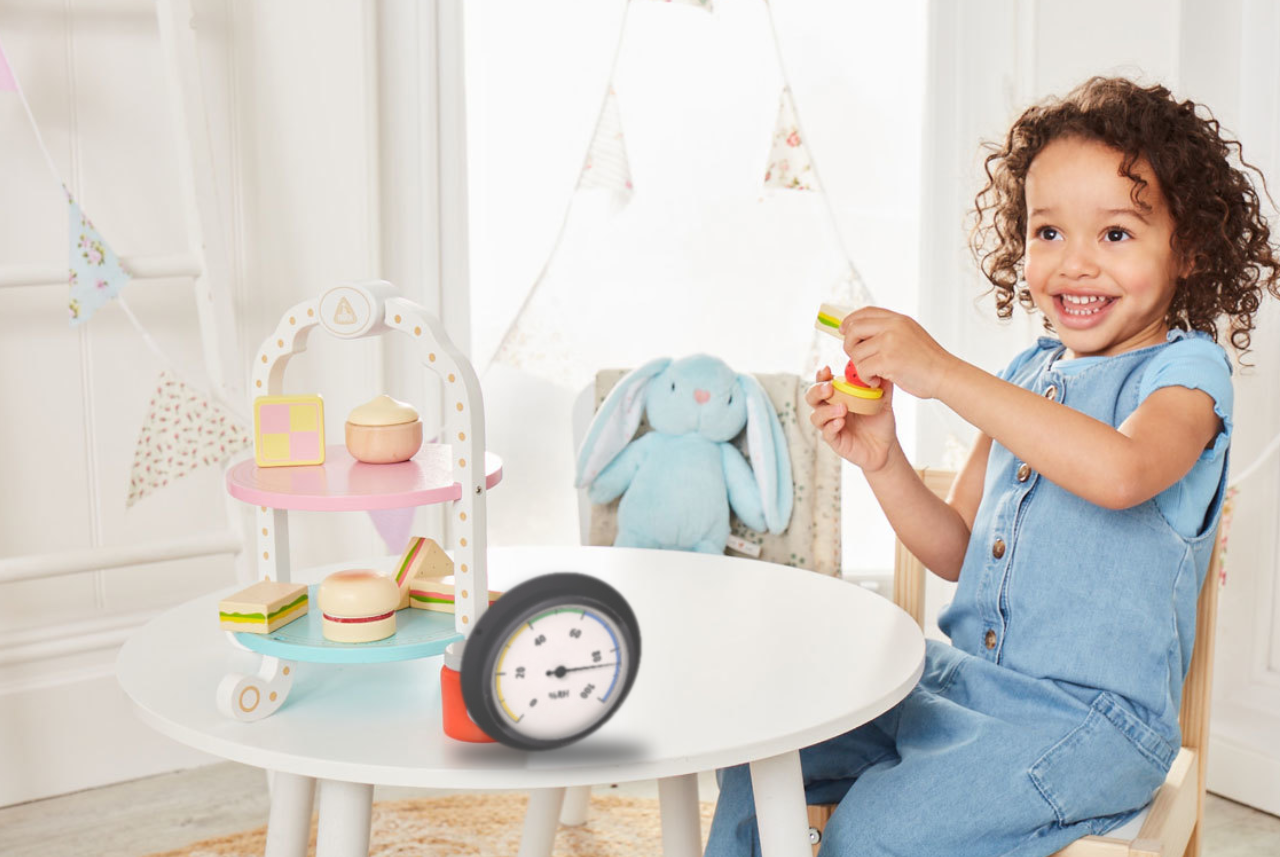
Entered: 85 %
